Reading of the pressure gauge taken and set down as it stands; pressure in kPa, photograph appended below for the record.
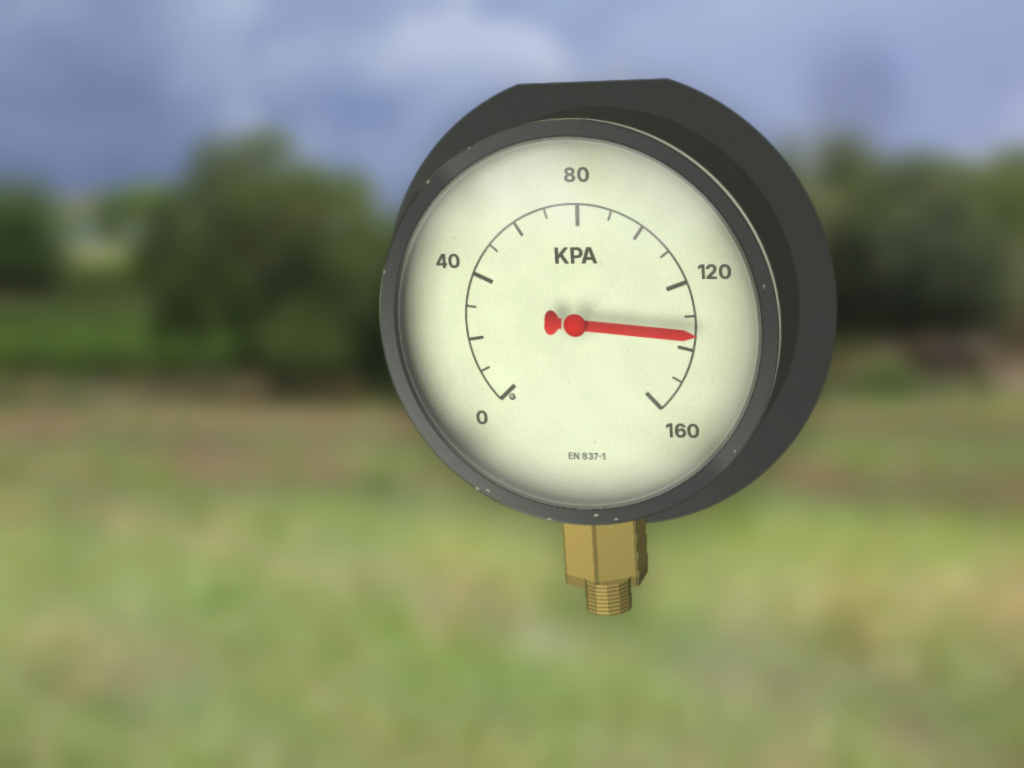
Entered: 135 kPa
